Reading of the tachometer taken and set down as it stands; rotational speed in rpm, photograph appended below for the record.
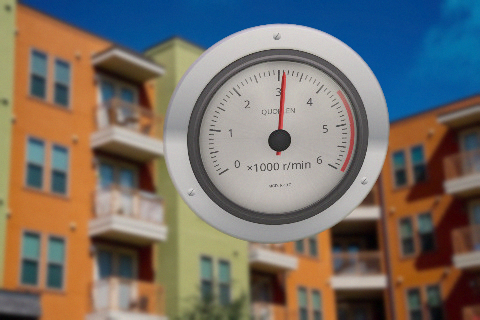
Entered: 3100 rpm
